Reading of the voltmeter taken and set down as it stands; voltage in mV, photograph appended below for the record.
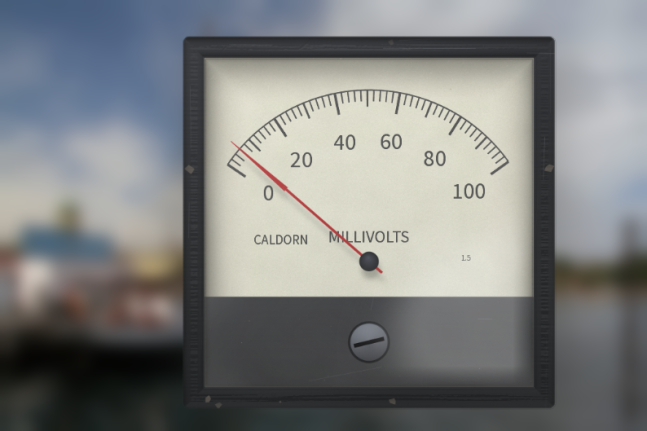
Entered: 6 mV
